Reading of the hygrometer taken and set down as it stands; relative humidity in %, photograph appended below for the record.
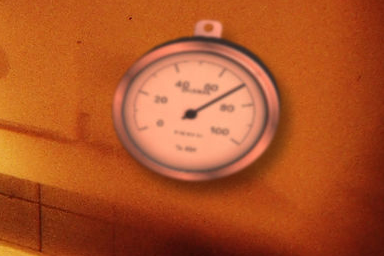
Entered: 70 %
